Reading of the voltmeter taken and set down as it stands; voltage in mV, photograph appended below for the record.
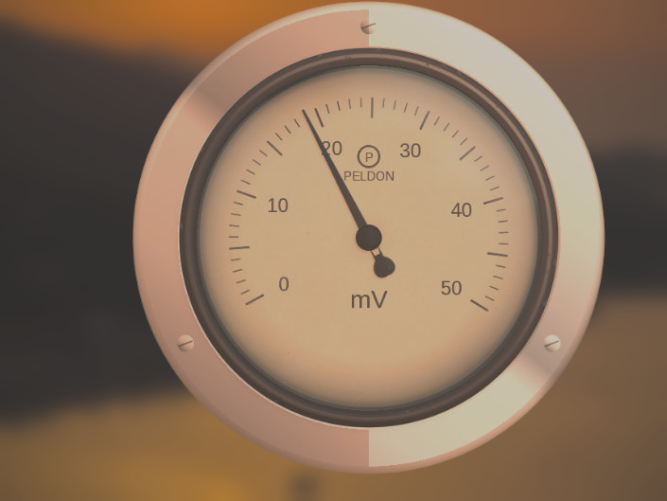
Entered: 19 mV
